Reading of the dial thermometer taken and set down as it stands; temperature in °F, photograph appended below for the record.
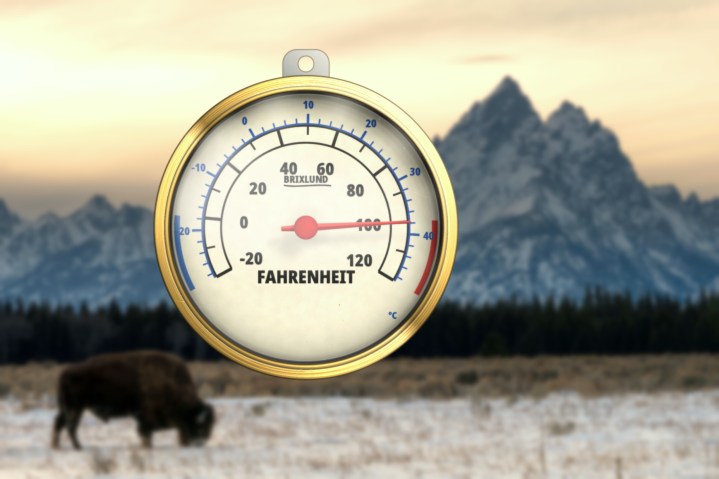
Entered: 100 °F
